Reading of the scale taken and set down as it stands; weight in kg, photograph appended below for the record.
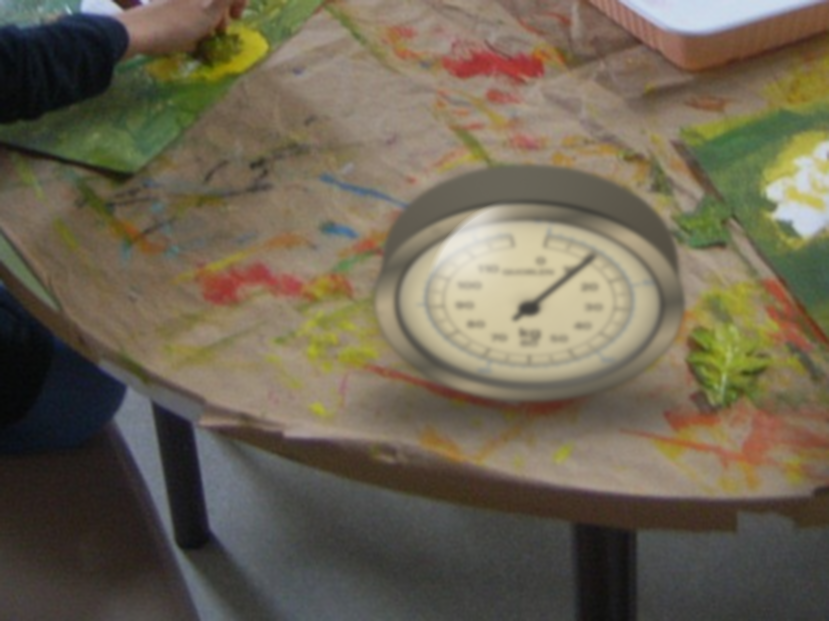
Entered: 10 kg
